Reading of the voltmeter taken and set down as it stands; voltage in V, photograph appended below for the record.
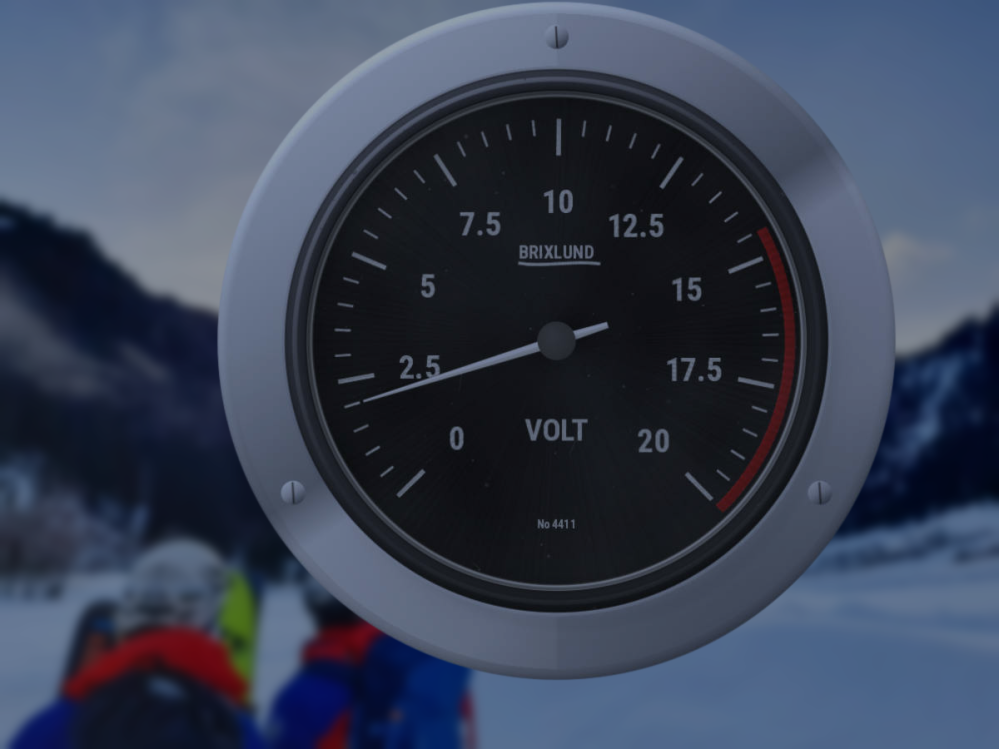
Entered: 2 V
